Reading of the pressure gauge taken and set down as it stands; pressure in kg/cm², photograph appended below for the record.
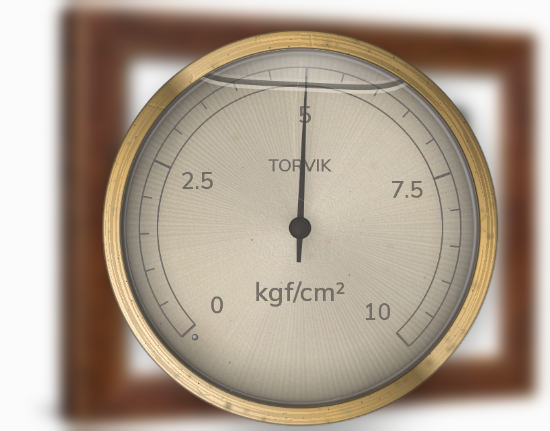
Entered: 5 kg/cm²
